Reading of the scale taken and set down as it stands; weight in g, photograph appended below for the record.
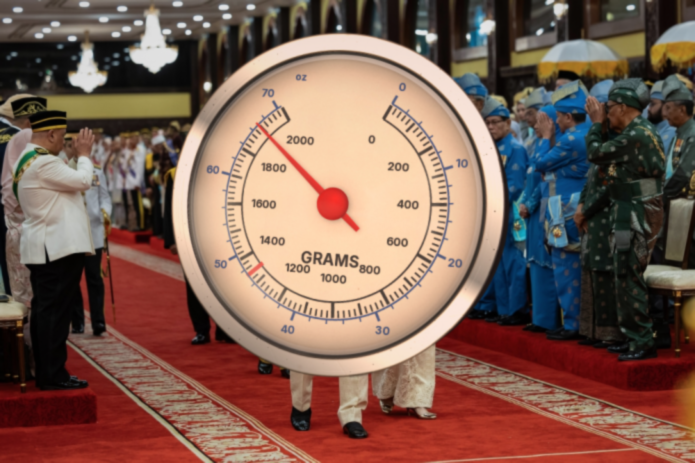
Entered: 1900 g
